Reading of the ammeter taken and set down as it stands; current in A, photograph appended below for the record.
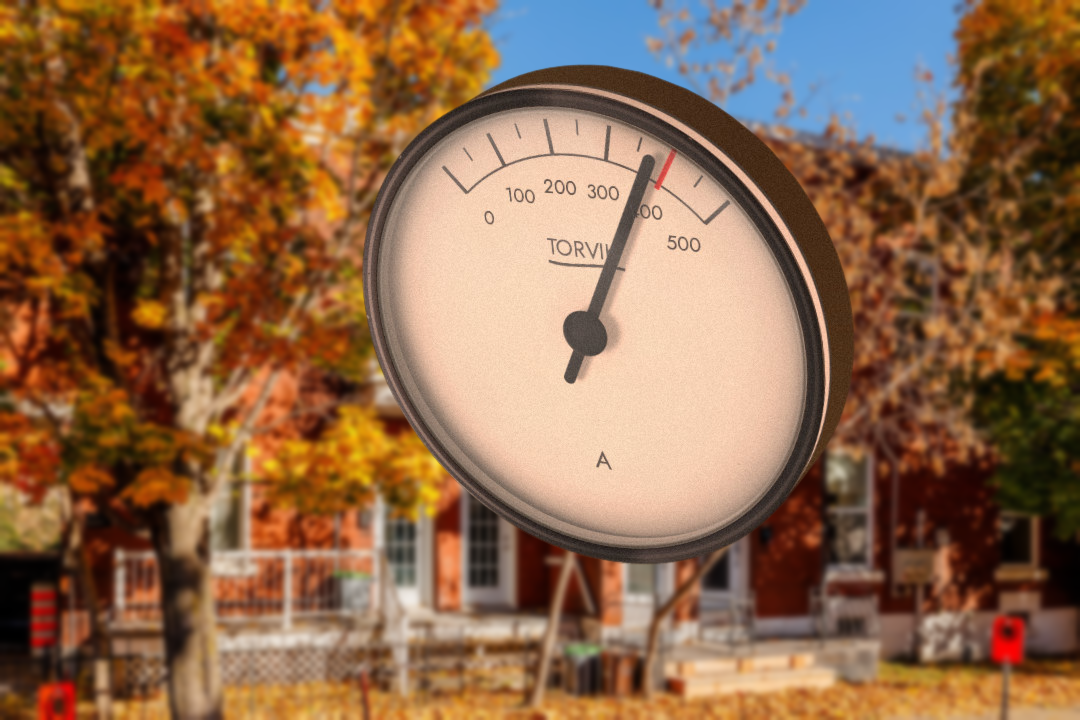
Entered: 375 A
